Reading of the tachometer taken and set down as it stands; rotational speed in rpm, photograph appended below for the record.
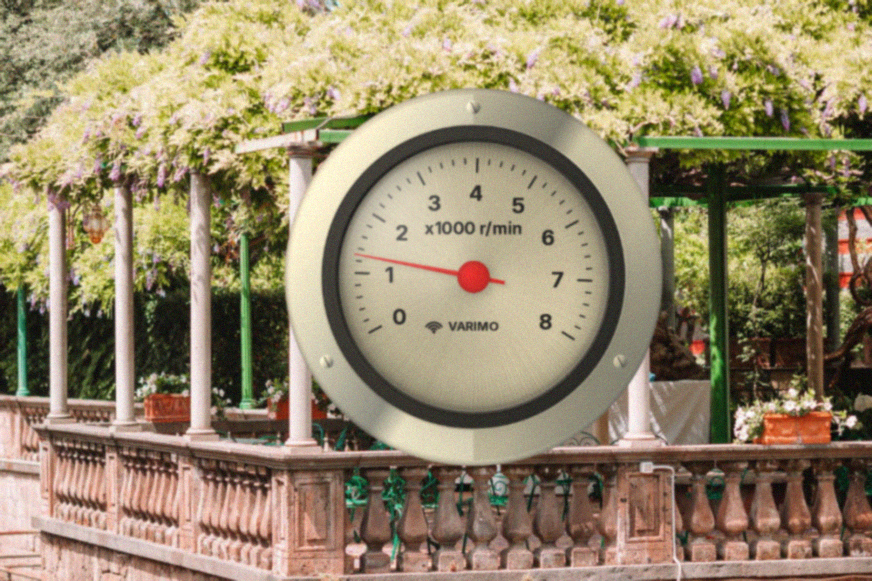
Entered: 1300 rpm
